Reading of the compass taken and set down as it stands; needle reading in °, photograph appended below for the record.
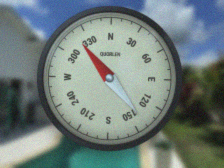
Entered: 320 °
